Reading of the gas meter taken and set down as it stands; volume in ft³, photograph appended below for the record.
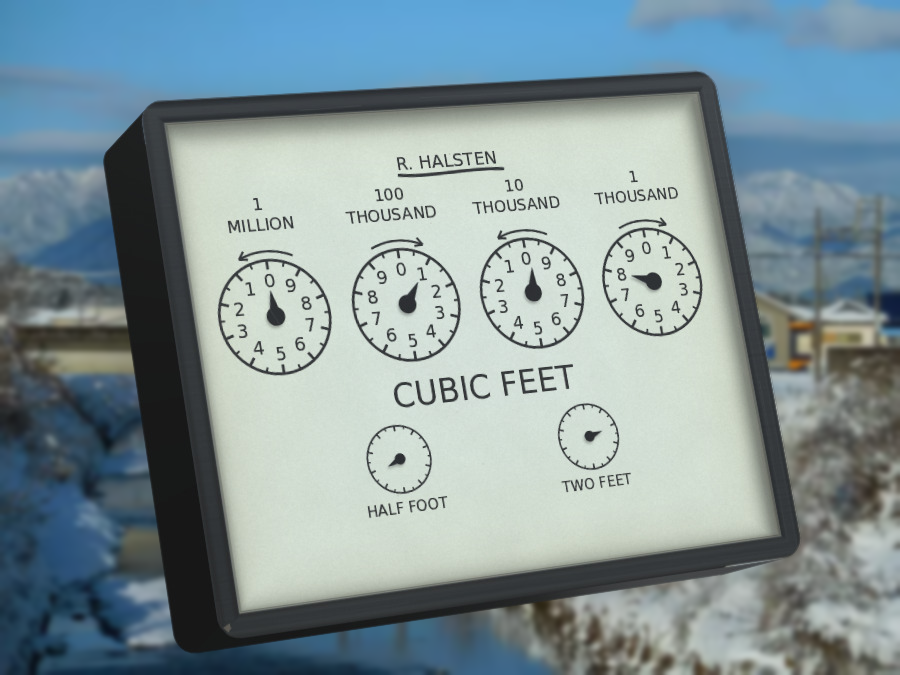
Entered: 9800 ft³
